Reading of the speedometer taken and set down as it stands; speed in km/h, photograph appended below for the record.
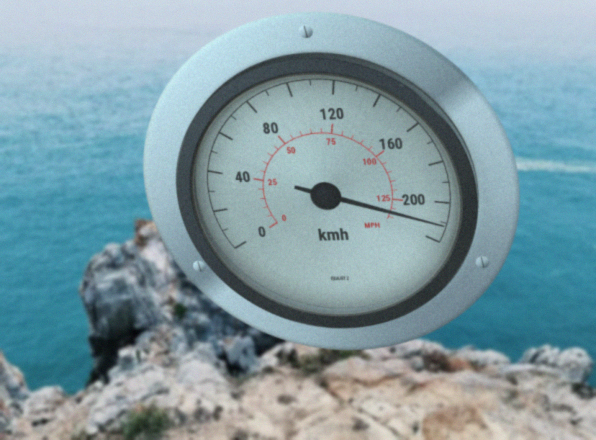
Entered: 210 km/h
